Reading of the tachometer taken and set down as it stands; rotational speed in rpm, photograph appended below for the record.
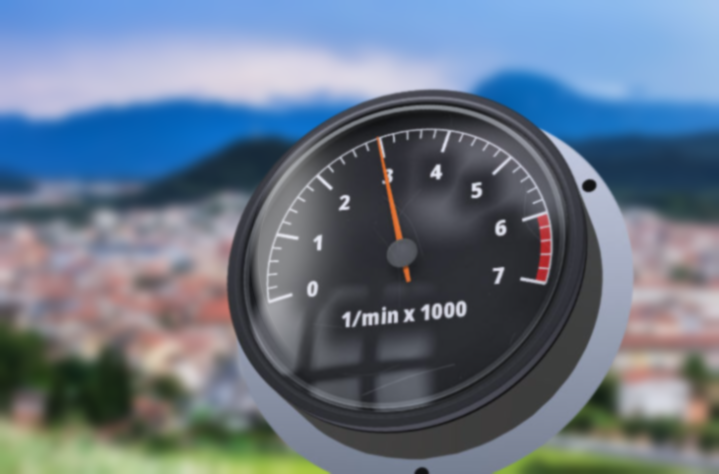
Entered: 3000 rpm
